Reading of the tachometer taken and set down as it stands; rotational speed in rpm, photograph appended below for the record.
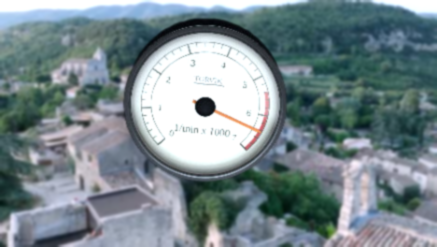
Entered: 6400 rpm
